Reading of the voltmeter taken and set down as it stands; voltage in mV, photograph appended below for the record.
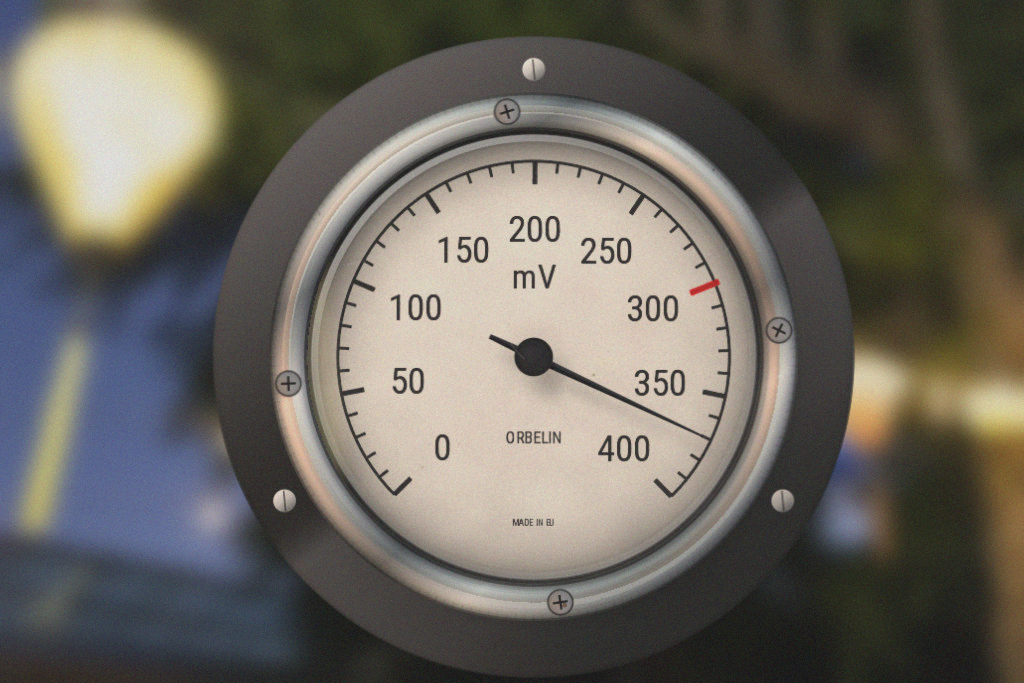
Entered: 370 mV
